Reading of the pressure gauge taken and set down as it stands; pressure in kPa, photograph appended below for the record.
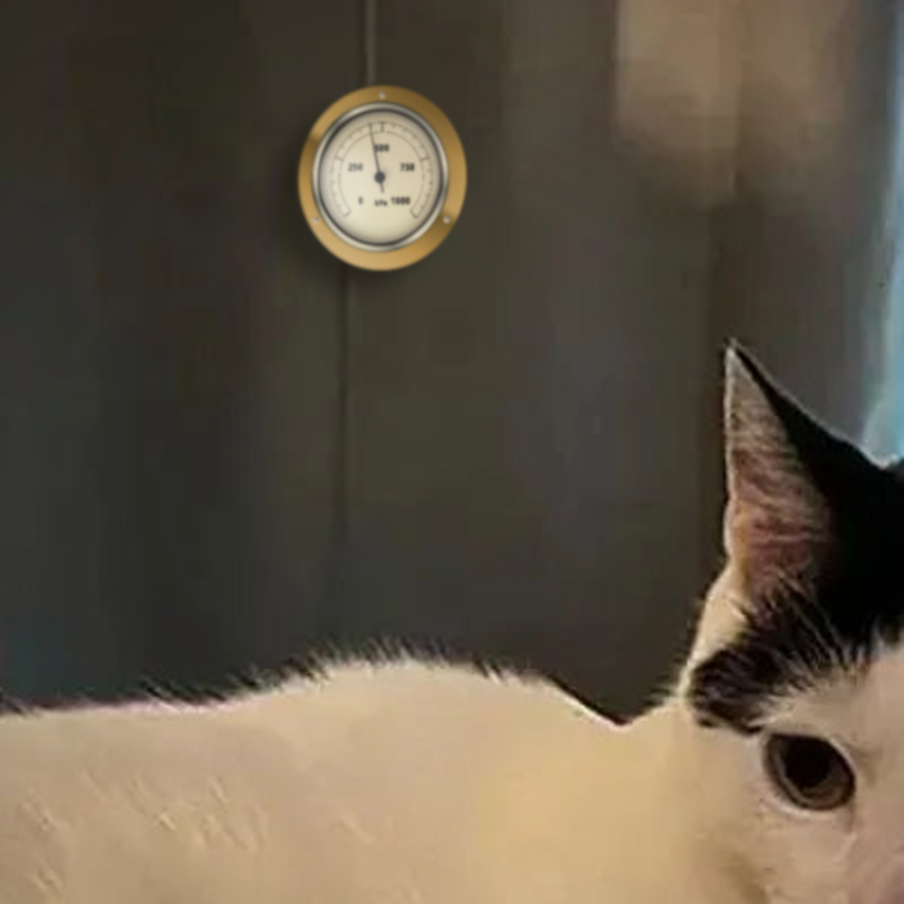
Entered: 450 kPa
